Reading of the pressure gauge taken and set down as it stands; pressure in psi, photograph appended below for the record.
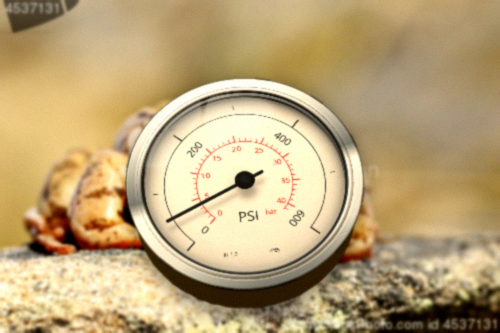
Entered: 50 psi
